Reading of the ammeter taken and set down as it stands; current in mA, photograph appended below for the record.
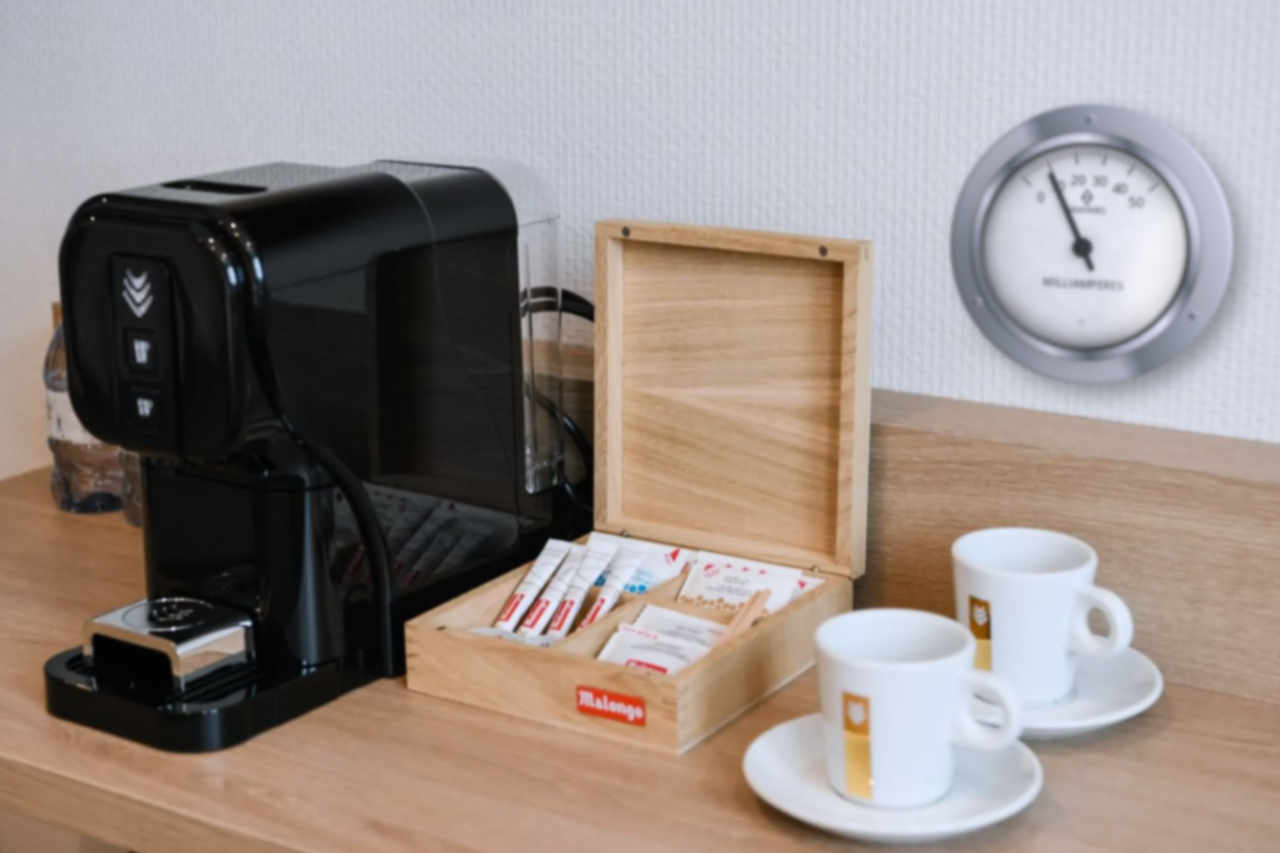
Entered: 10 mA
